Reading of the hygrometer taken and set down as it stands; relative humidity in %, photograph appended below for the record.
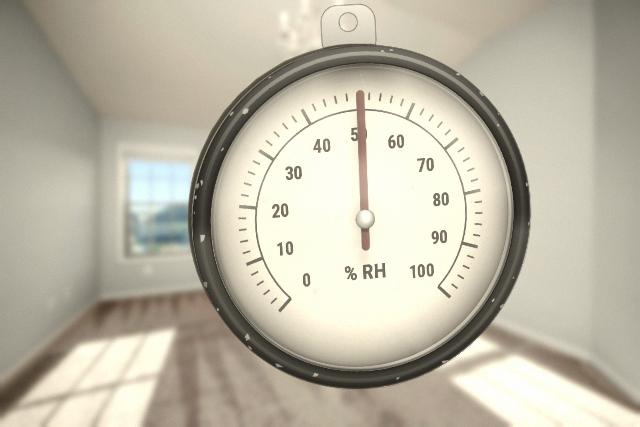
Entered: 50 %
